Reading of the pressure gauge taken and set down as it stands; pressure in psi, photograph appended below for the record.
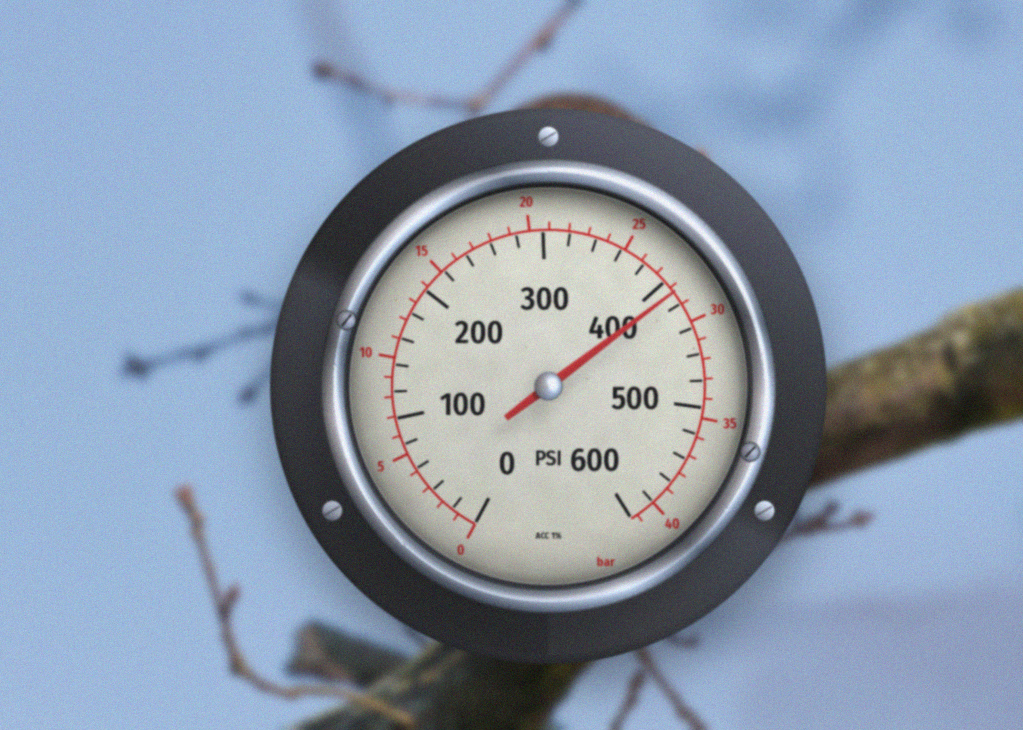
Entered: 410 psi
